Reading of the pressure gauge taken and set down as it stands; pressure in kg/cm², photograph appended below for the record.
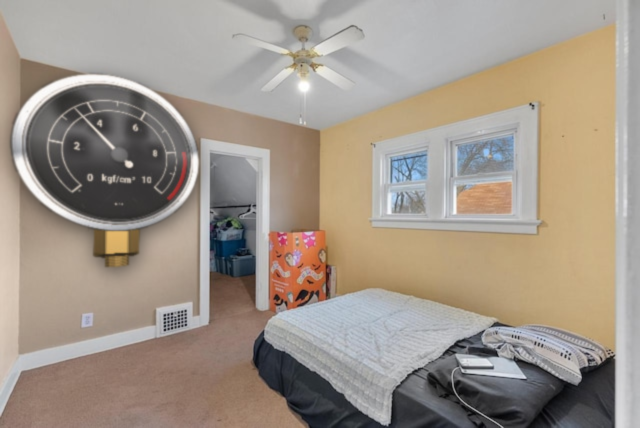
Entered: 3.5 kg/cm²
